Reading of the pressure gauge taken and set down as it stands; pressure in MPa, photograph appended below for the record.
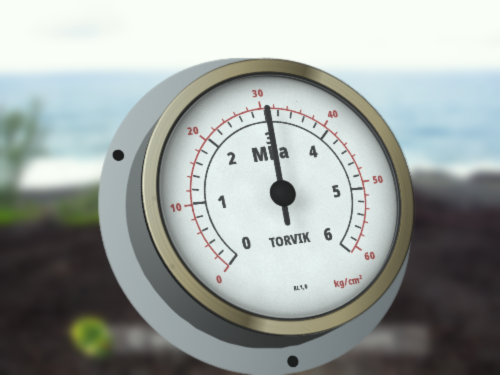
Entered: 3 MPa
